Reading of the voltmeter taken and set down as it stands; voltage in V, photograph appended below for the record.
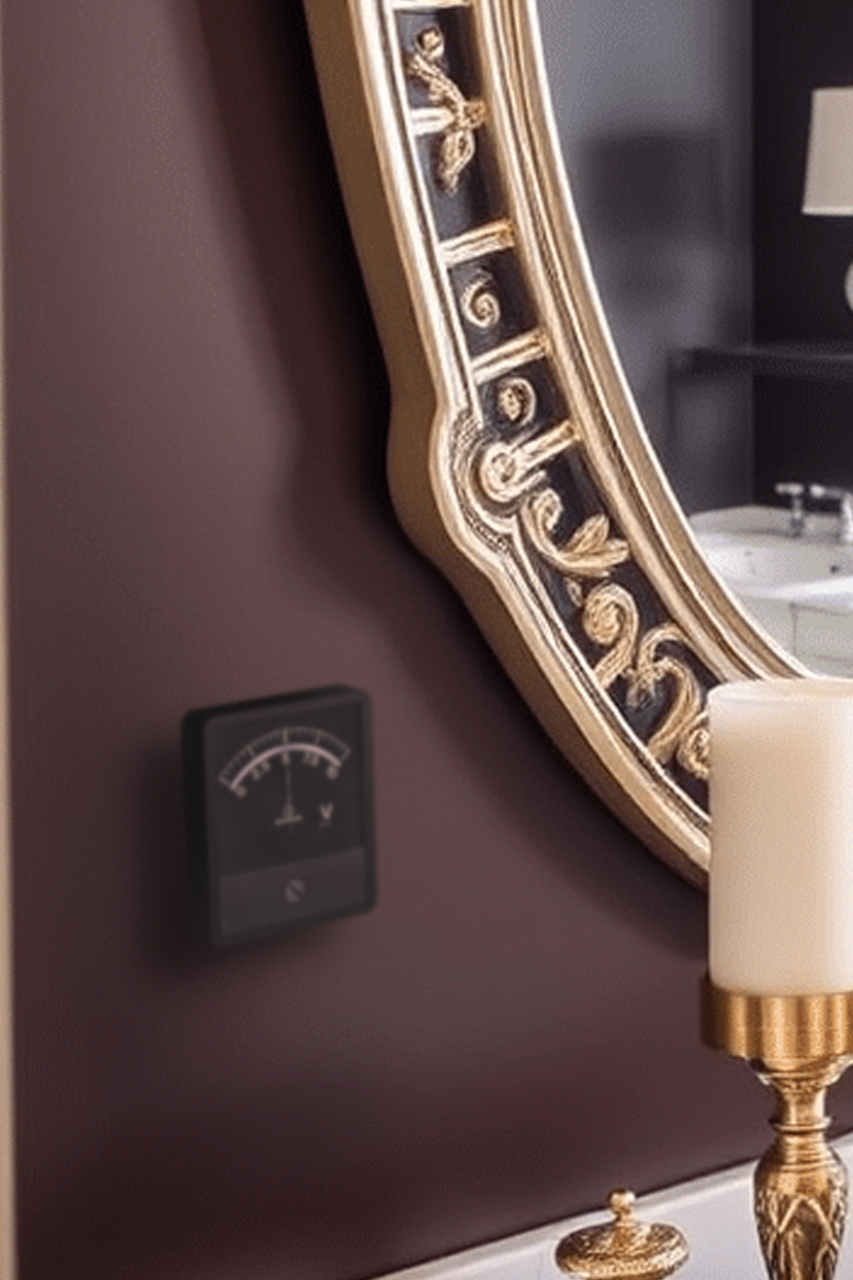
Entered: 5 V
